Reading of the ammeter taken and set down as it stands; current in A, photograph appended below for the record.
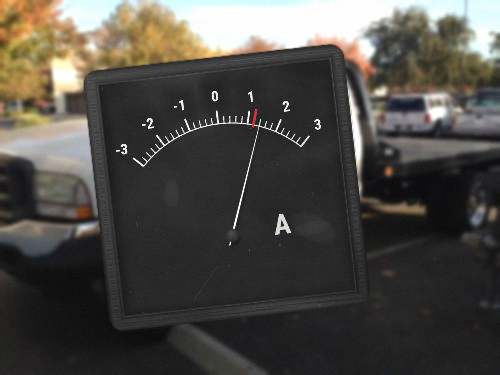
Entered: 1.4 A
